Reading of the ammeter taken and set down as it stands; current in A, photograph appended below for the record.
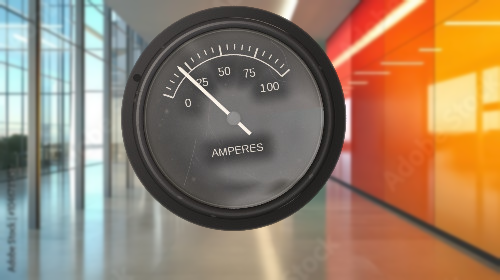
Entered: 20 A
